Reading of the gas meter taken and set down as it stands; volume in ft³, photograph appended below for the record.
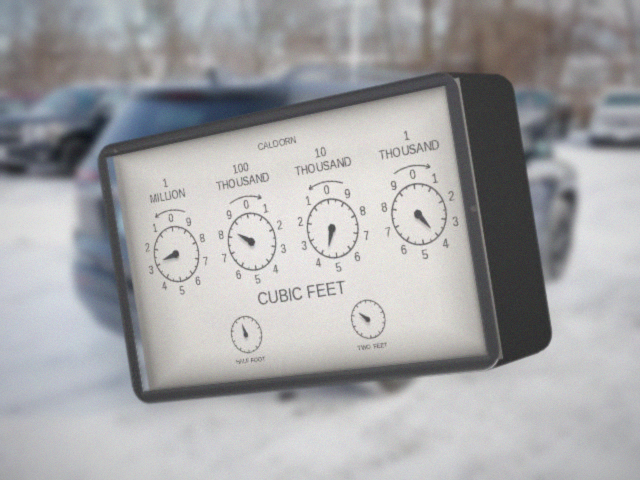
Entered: 284400 ft³
